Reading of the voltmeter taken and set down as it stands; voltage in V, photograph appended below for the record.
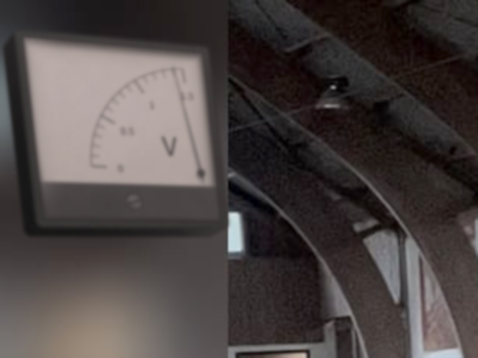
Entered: 1.4 V
